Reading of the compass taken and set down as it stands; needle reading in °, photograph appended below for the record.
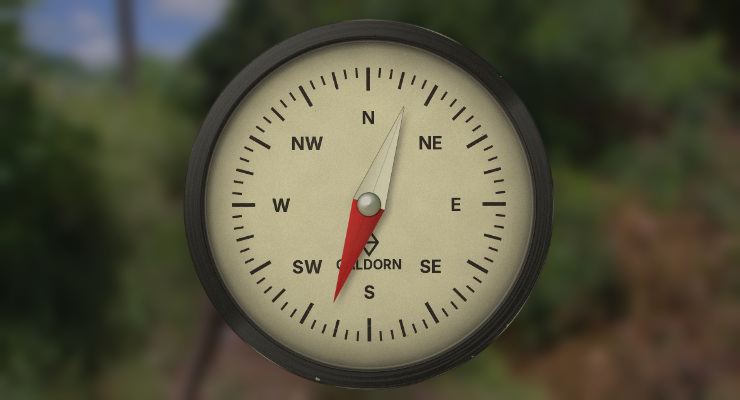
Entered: 200 °
